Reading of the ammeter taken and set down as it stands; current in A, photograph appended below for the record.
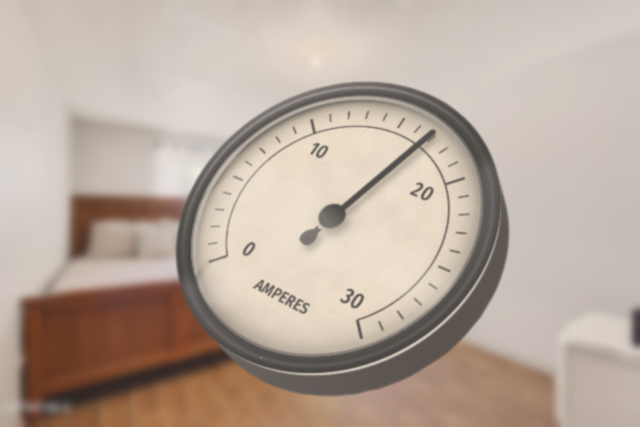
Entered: 17 A
